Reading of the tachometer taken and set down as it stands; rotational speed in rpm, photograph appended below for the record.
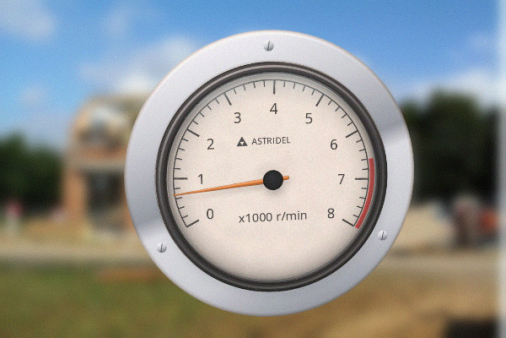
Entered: 700 rpm
